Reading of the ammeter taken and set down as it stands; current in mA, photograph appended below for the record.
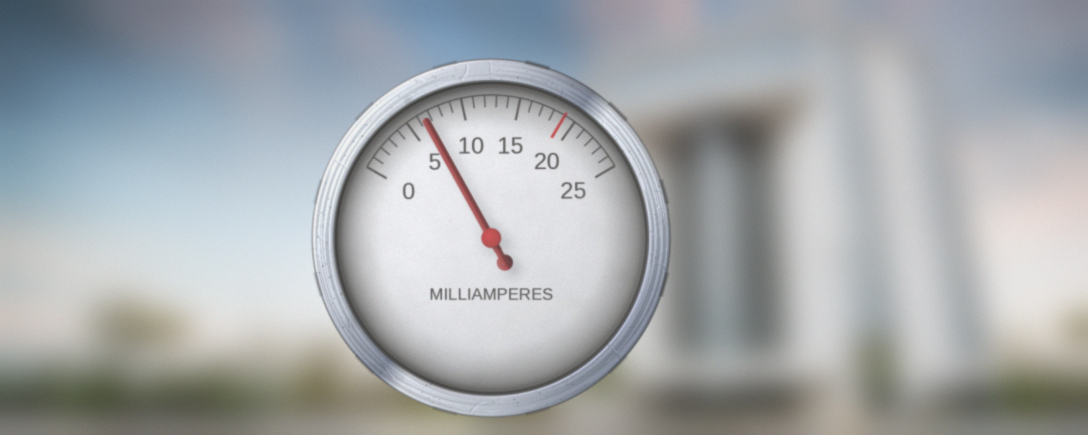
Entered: 6.5 mA
